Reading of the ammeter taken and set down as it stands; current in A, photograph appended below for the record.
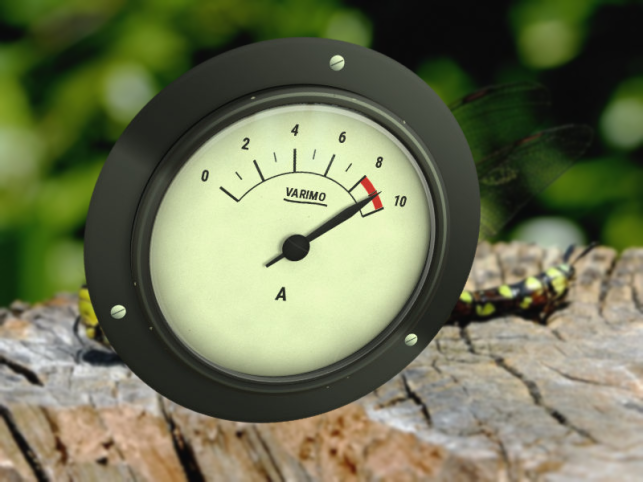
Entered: 9 A
